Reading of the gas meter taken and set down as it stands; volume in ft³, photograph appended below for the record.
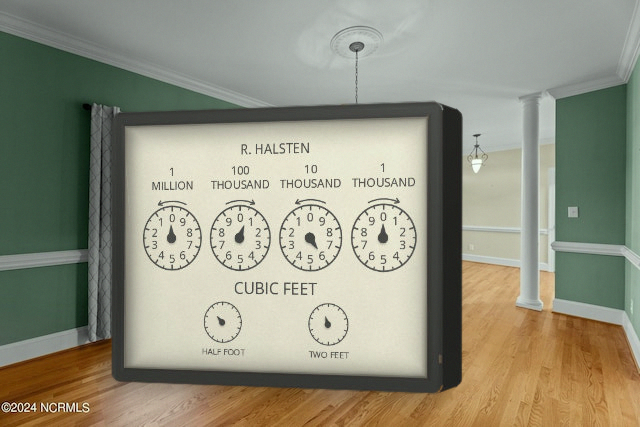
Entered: 6000 ft³
